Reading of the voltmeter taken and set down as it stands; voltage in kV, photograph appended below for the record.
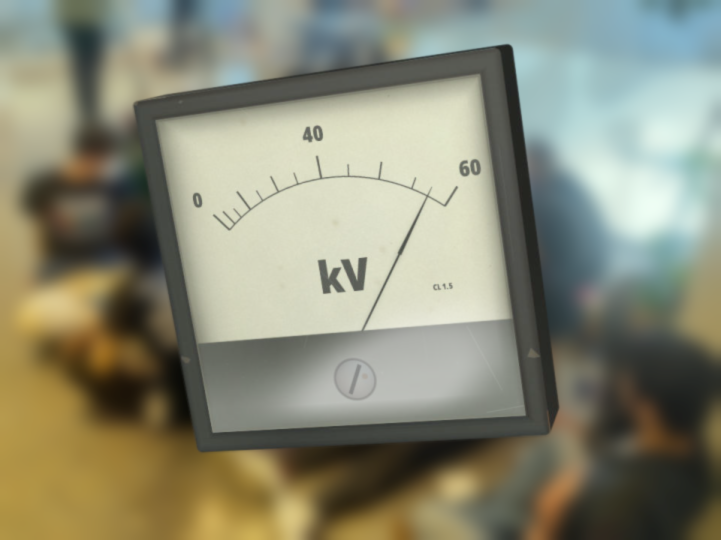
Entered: 57.5 kV
